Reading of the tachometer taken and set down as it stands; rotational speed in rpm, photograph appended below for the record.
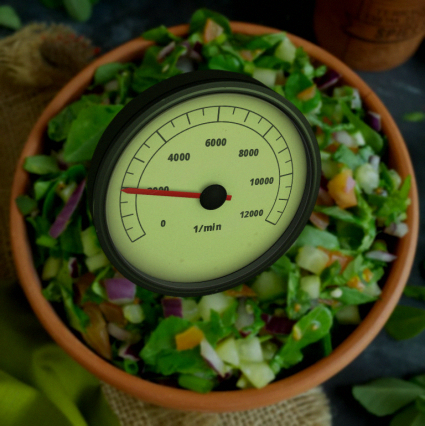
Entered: 2000 rpm
